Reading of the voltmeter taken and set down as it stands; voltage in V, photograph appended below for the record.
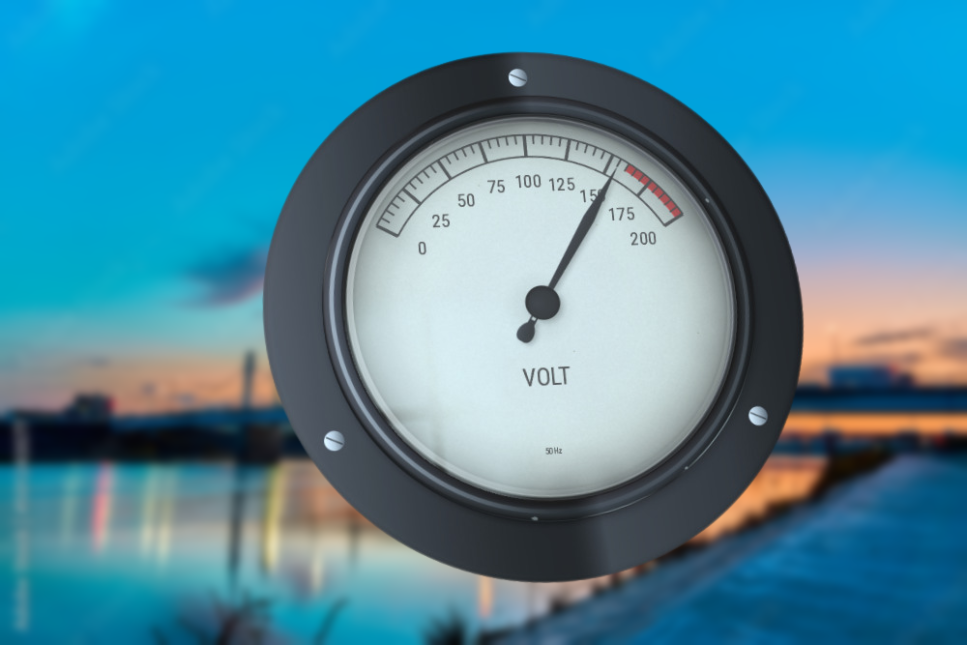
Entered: 155 V
